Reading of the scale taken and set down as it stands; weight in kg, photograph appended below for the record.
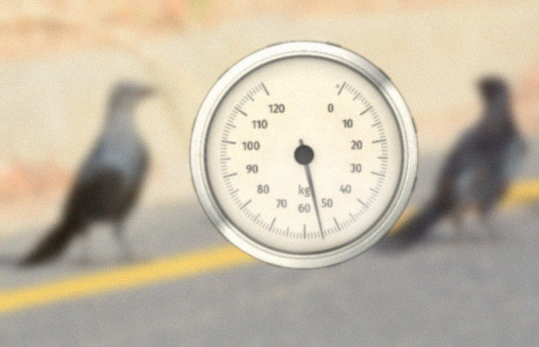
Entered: 55 kg
